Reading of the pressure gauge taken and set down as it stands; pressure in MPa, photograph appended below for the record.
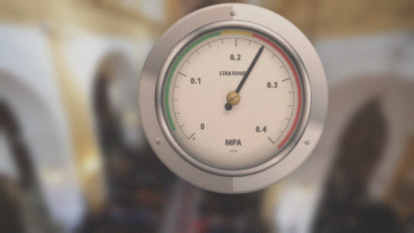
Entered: 0.24 MPa
